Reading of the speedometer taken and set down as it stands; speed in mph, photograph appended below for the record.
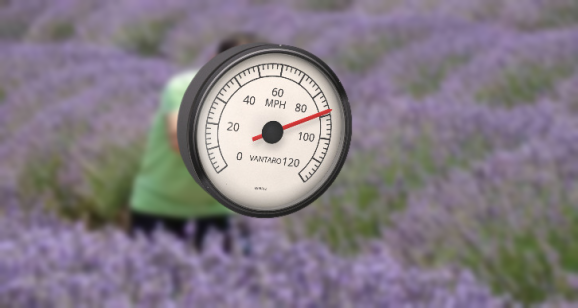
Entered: 88 mph
